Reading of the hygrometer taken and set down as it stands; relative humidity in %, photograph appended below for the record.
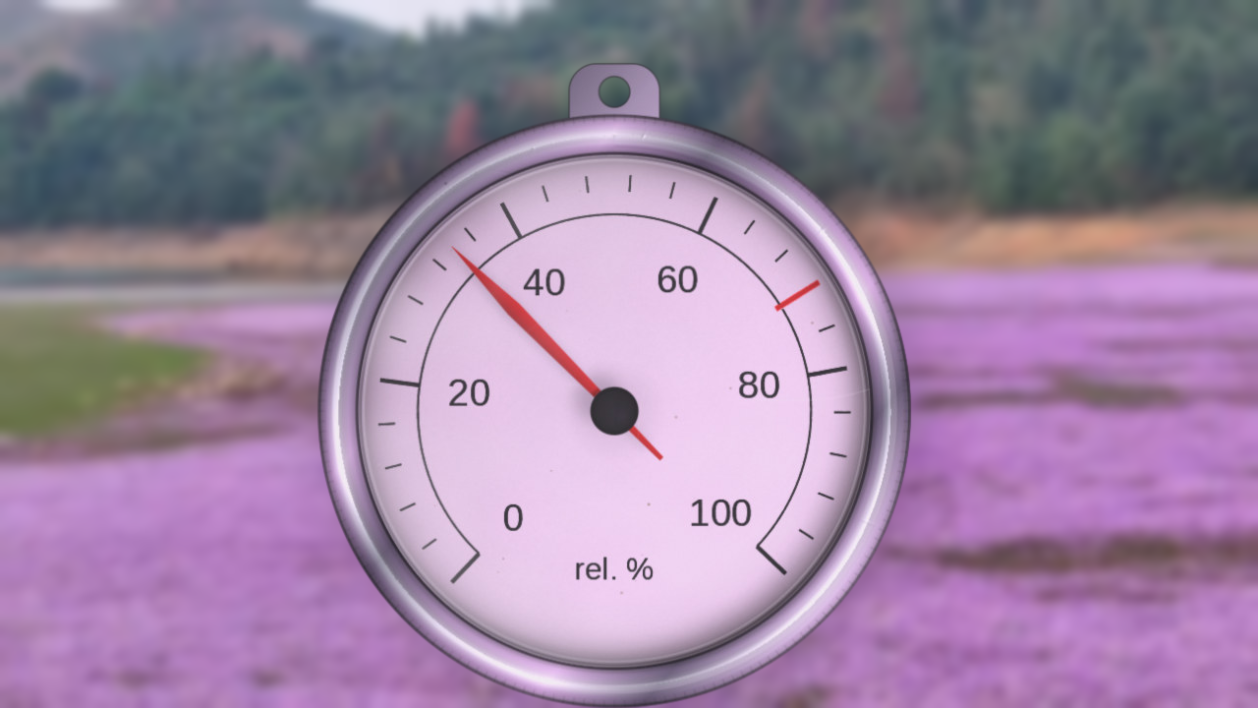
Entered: 34 %
